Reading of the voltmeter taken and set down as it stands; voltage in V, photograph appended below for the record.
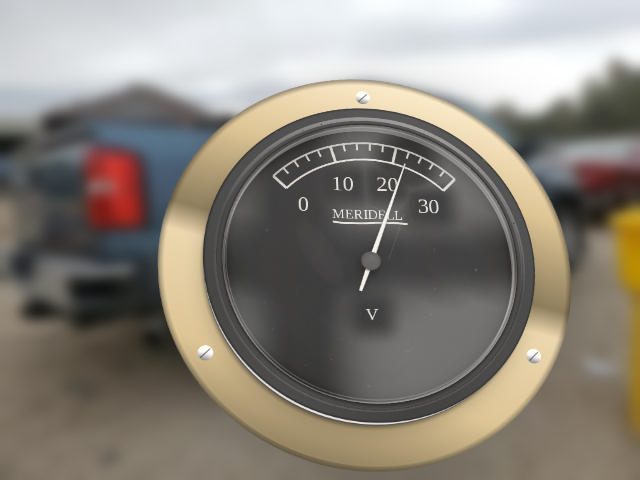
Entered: 22 V
